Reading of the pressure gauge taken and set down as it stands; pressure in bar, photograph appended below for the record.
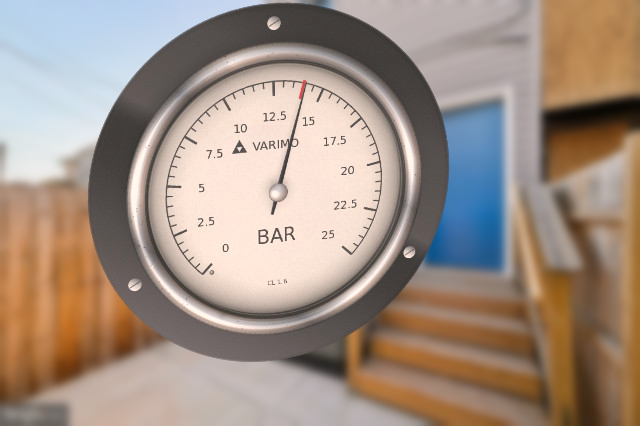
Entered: 14 bar
